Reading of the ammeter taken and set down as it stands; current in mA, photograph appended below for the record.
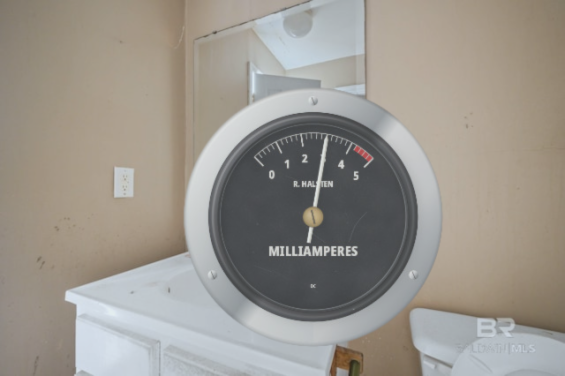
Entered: 3 mA
